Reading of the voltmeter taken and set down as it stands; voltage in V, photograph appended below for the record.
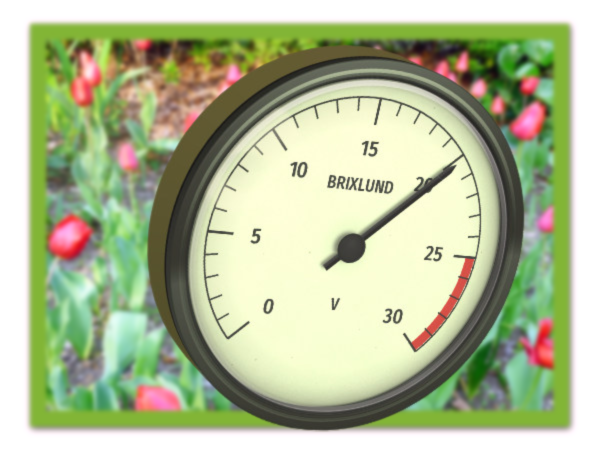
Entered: 20 V
